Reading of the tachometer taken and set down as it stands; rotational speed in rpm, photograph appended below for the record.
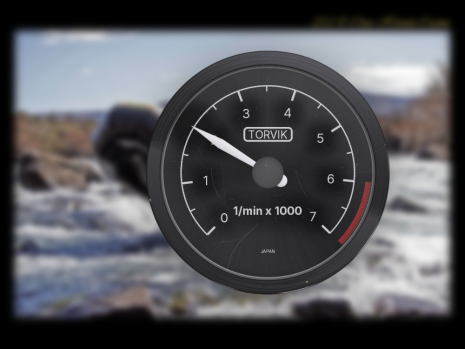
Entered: 2000 rpm
